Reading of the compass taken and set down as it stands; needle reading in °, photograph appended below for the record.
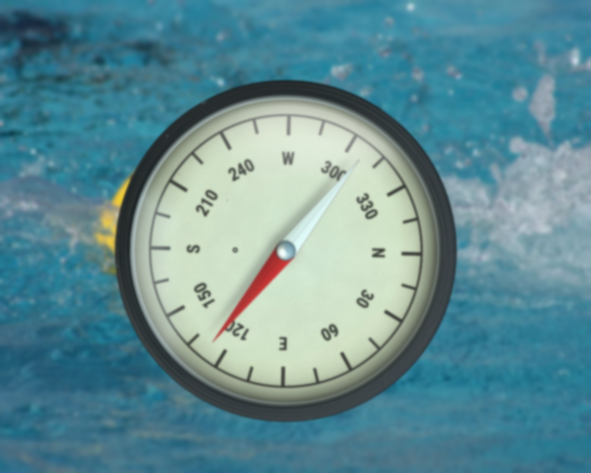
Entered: 127.5 °
